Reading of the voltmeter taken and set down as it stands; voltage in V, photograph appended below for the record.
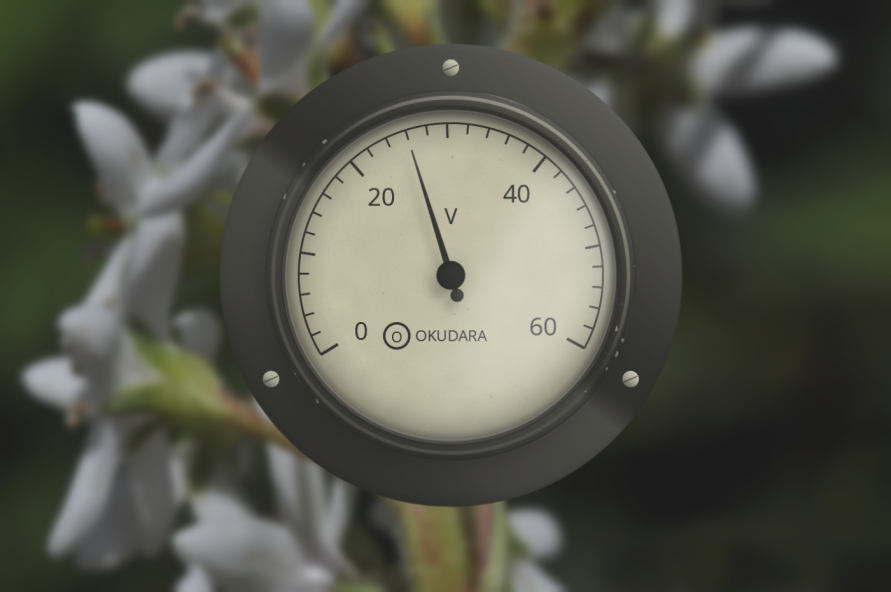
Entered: 26 V
